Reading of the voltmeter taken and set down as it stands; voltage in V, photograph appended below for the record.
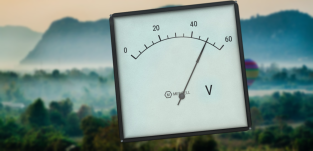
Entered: 50 V
